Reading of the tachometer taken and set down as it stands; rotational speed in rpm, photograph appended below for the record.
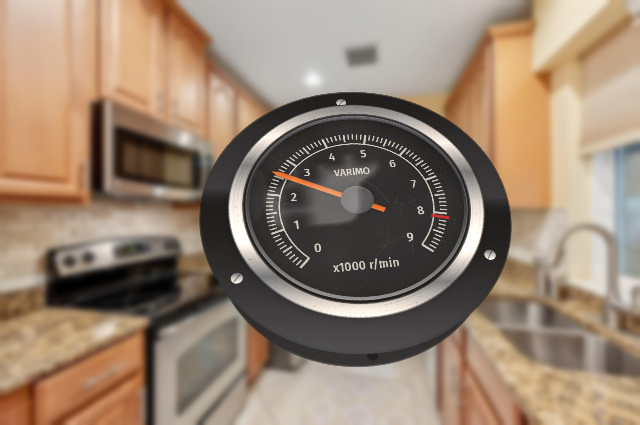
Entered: 2500 rpm
